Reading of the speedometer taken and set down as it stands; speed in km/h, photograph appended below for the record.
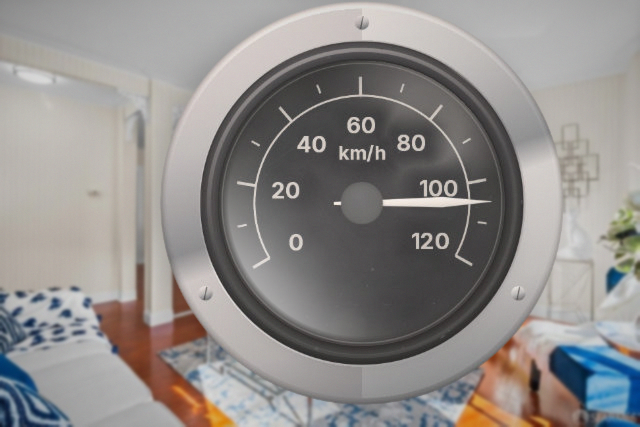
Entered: 105 km/h
